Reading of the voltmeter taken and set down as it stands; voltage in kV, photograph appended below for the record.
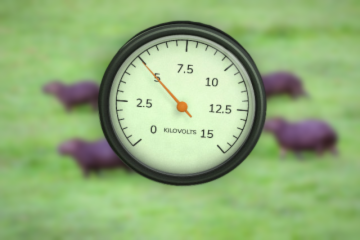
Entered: 5 kV
